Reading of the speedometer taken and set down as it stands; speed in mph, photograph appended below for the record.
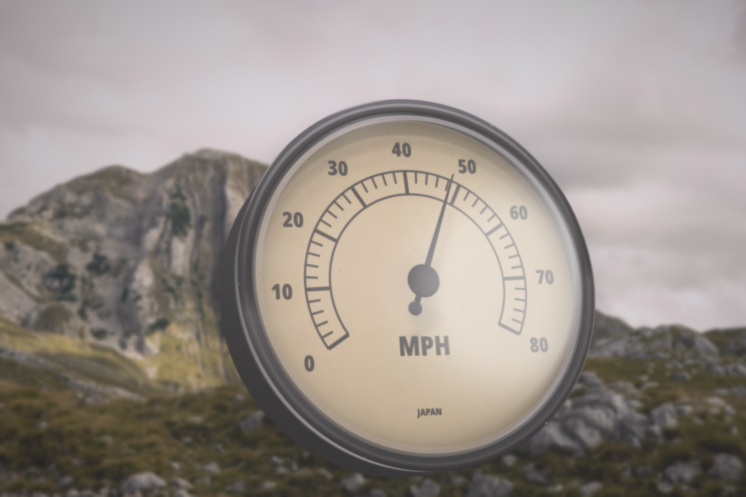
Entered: 48 mph
